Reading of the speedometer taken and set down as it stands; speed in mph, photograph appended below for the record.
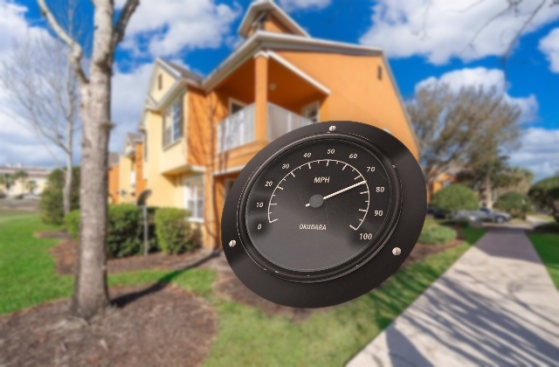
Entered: 75 mph
